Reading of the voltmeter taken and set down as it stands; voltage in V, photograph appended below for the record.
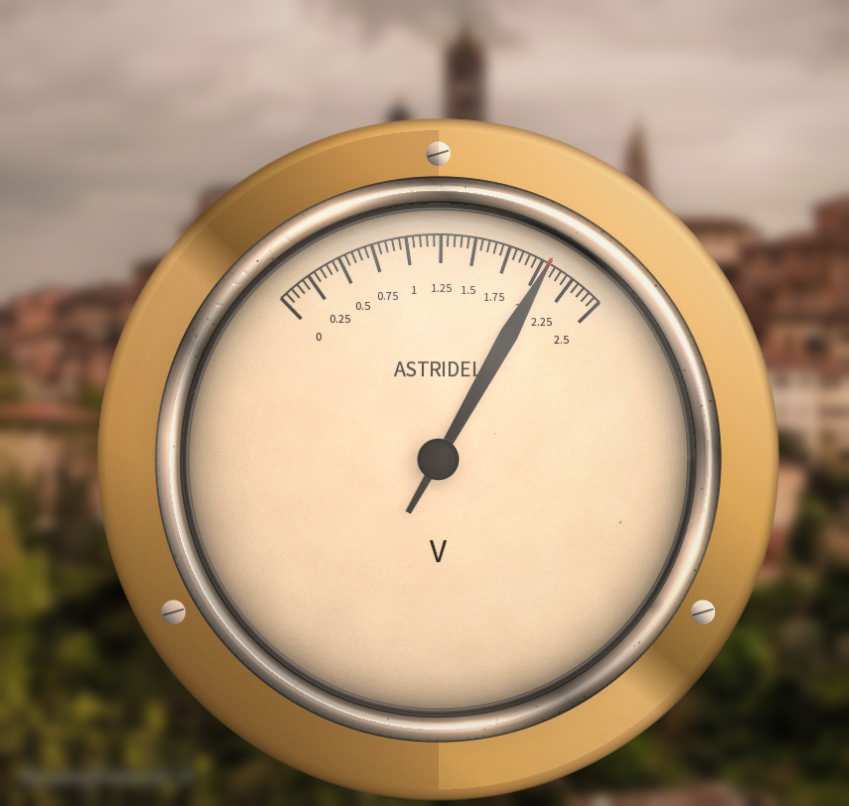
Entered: 2.05 V
